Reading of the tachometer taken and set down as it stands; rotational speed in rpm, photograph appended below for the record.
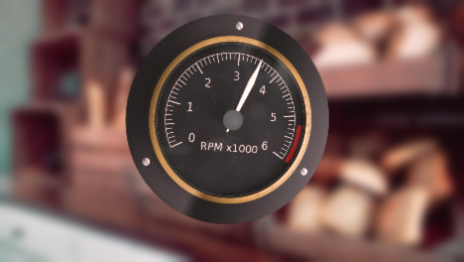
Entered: 3500 rpm
